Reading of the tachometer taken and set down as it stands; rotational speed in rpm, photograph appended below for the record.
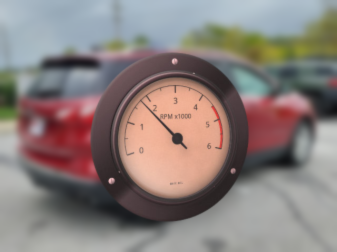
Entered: 1750 rpm
